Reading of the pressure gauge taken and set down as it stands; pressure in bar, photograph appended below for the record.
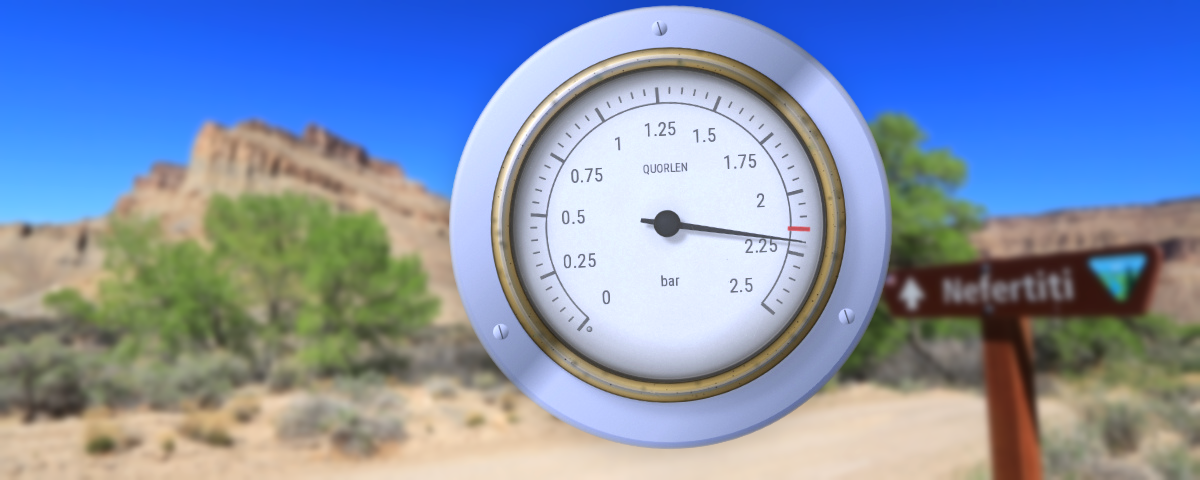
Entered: 2.2 bar
